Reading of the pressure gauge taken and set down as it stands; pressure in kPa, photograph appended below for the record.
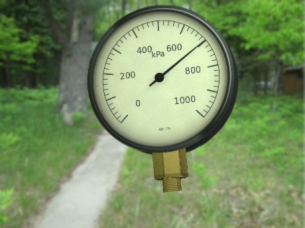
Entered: 700 kPa
